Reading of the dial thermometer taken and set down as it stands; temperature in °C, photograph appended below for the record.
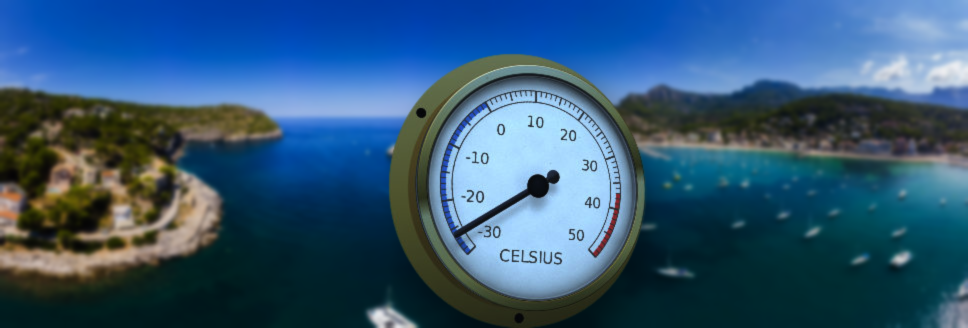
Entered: -26 °C
